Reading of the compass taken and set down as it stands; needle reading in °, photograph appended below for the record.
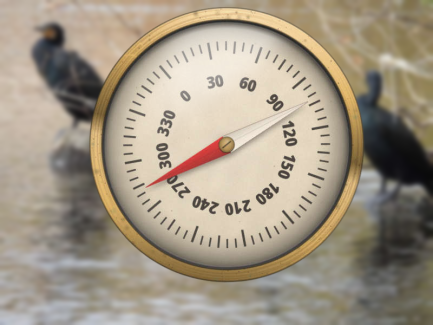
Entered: 282.5 °
